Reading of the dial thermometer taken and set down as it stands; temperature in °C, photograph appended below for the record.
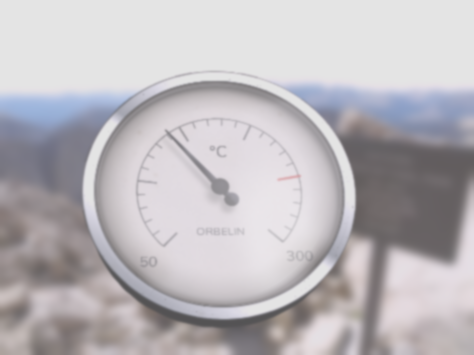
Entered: 140 °C
